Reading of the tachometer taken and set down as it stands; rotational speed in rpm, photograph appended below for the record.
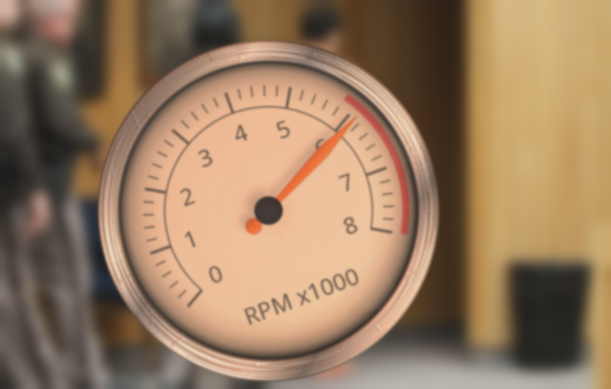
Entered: 6100 rpm
